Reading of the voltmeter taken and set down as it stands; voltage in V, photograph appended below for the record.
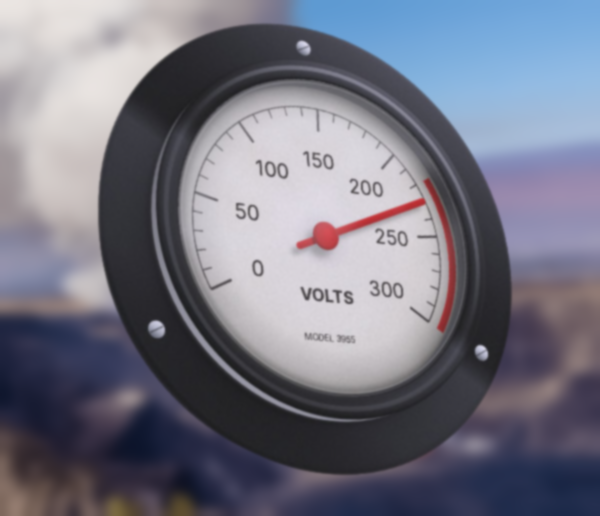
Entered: 230 V
